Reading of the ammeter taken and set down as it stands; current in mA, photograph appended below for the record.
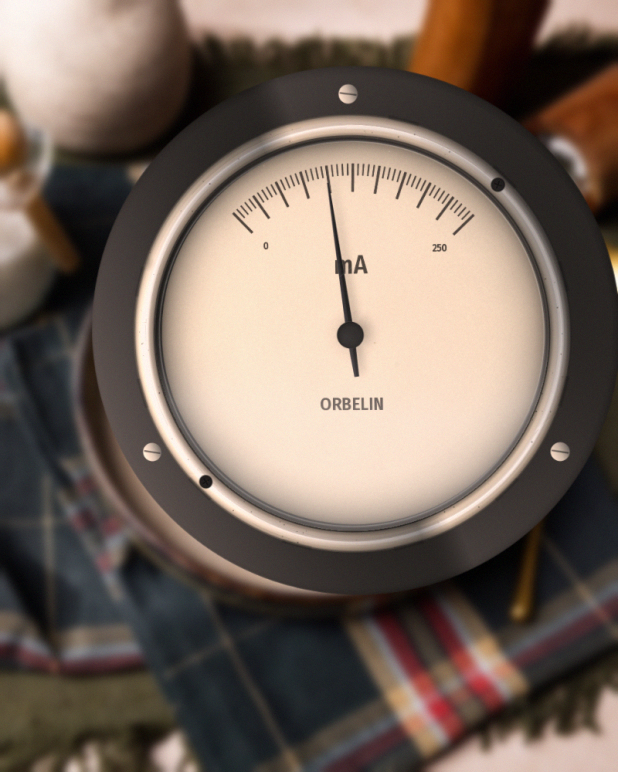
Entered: 100 mA
